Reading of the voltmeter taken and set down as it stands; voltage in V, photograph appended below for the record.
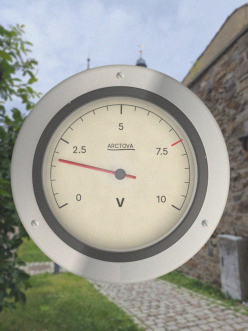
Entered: 1.75 V
